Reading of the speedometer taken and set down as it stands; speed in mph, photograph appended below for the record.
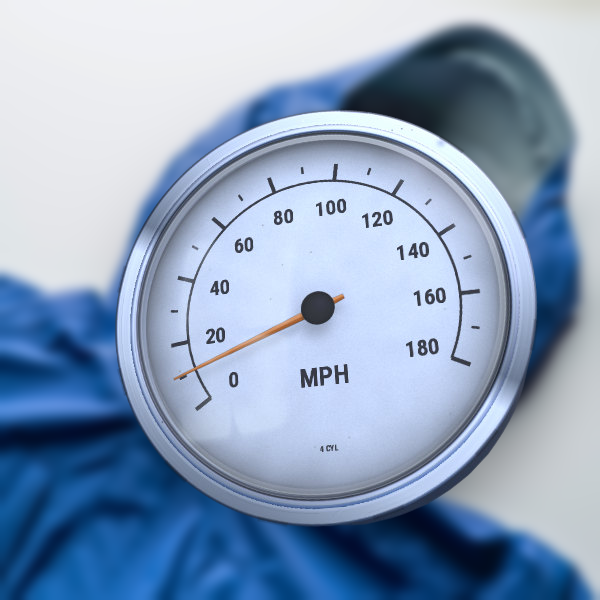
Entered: 10 mph
